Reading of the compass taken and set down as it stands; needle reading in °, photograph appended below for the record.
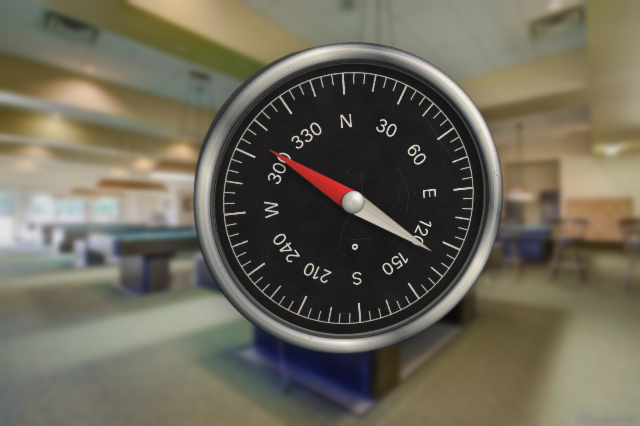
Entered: 307.5 °
